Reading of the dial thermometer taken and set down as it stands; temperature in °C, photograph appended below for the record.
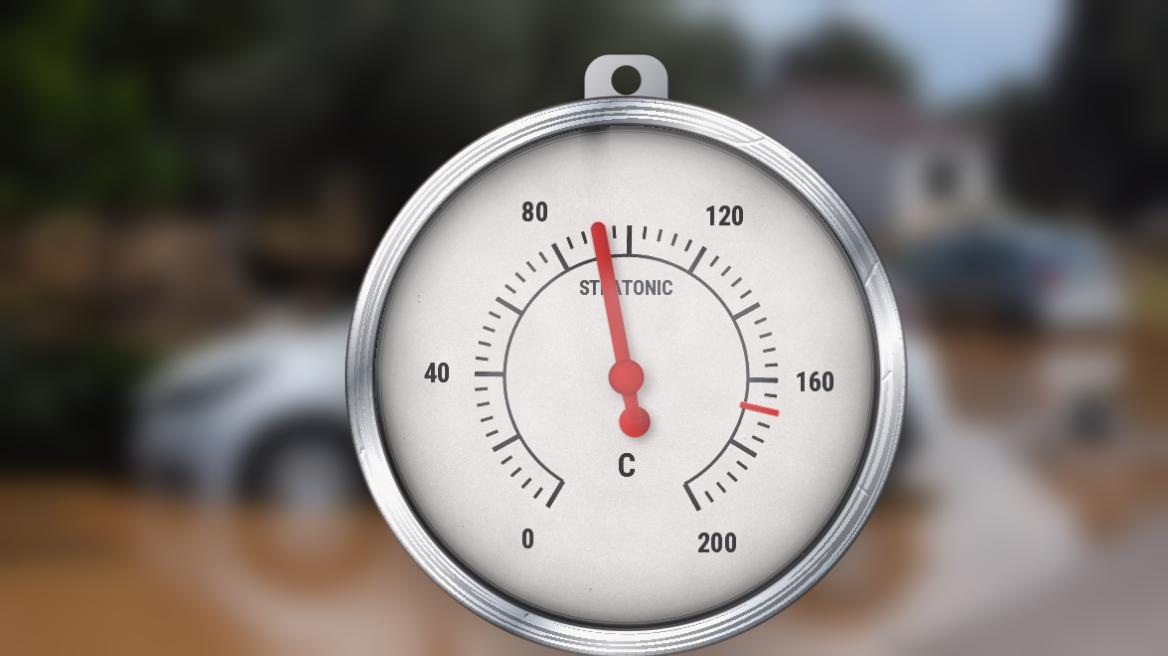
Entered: 92 °C
